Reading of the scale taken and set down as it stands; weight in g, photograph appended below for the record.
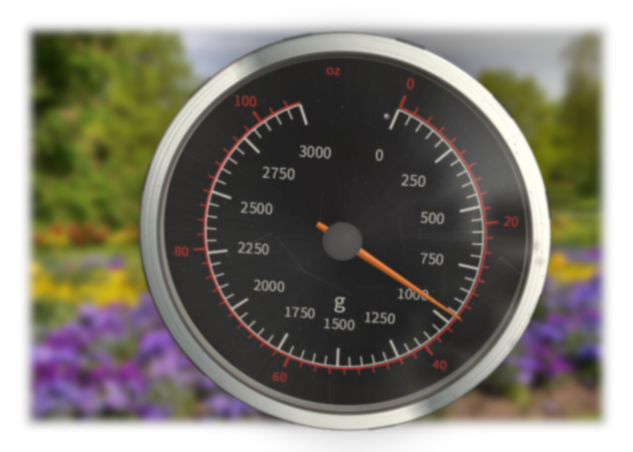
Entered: 950 g
